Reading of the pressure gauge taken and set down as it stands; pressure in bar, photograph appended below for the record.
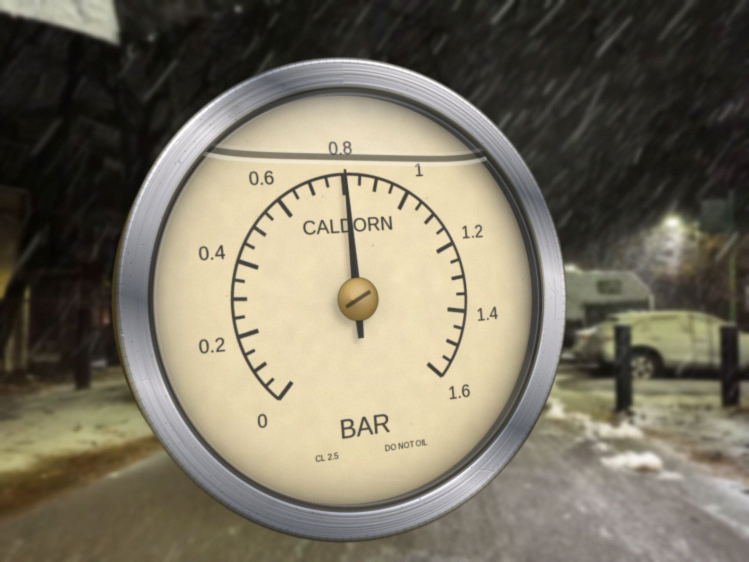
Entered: 0.8 bar
